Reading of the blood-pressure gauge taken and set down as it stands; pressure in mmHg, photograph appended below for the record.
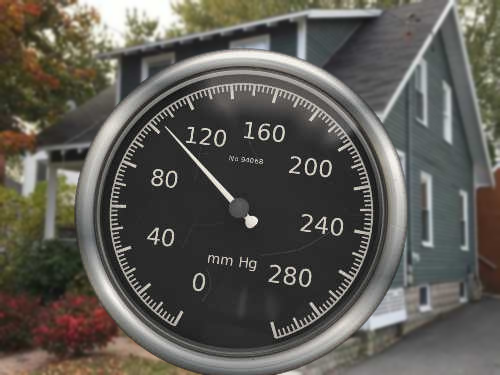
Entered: 104 mmHg
